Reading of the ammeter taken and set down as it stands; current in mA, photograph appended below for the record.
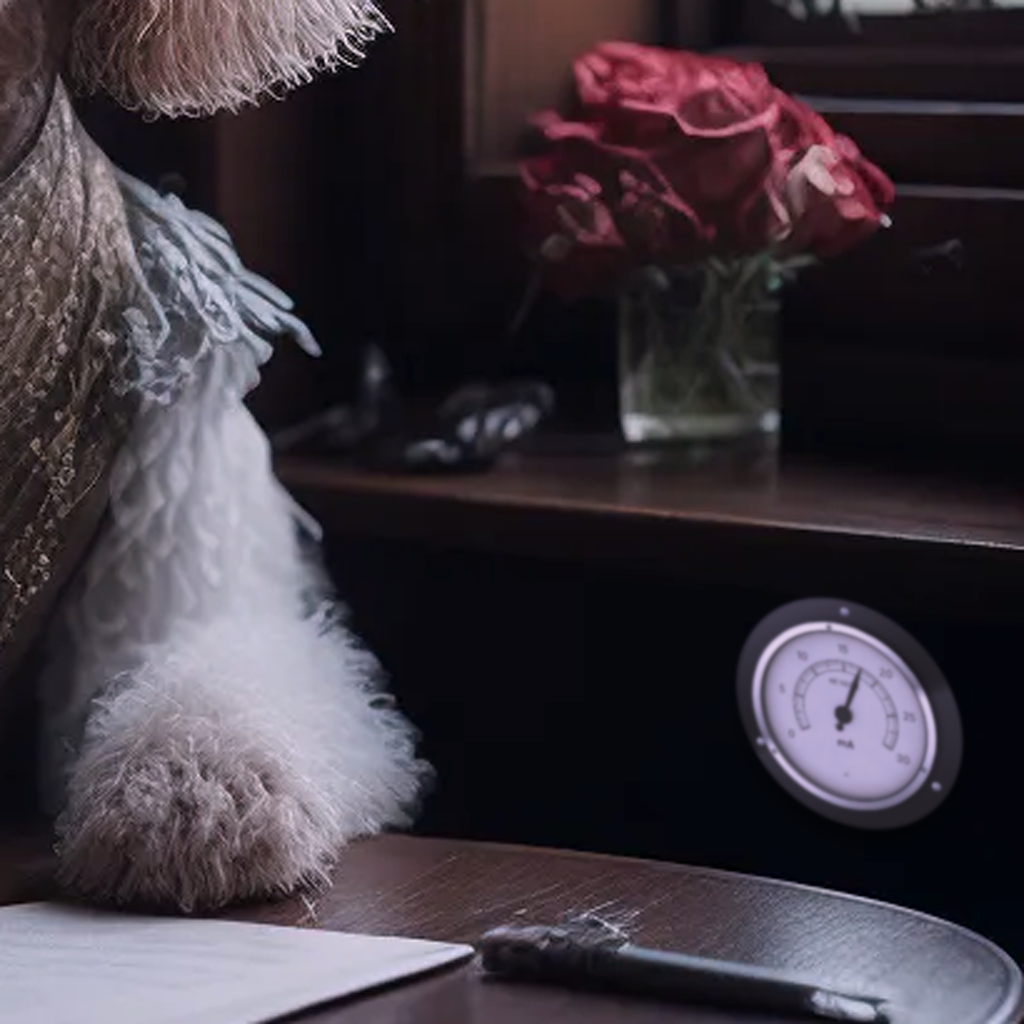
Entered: 17.5 mA
